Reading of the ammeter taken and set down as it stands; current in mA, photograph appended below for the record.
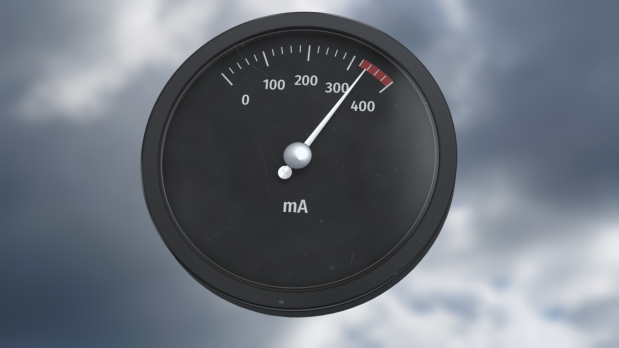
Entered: 340 mA
